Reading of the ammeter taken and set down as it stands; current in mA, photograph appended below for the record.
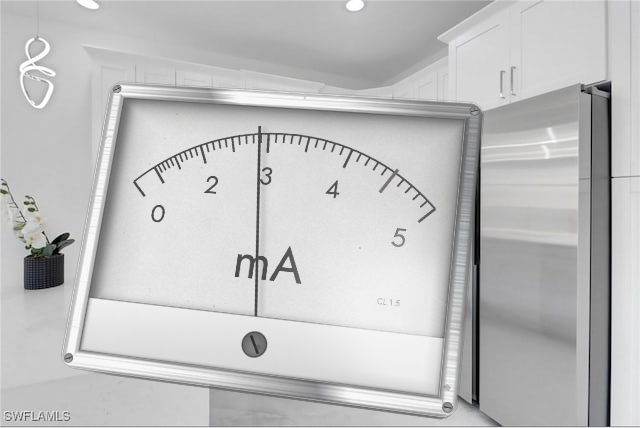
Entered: 2.9 mA
